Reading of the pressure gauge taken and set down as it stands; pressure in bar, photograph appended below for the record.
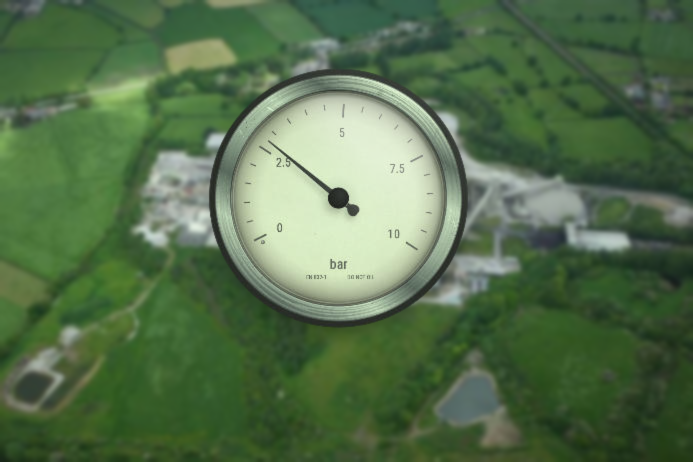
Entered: 2.75 bar
